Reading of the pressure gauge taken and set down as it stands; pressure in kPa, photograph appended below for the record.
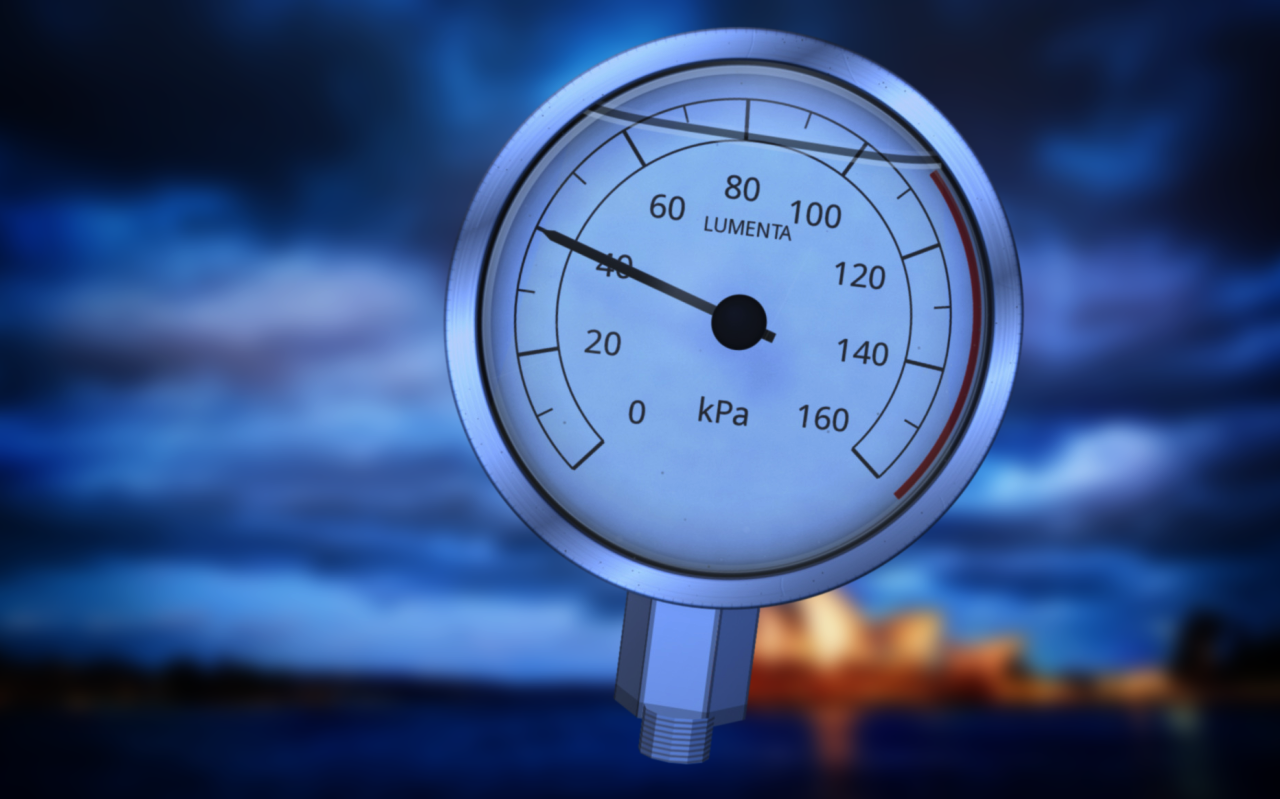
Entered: 40 kPa
